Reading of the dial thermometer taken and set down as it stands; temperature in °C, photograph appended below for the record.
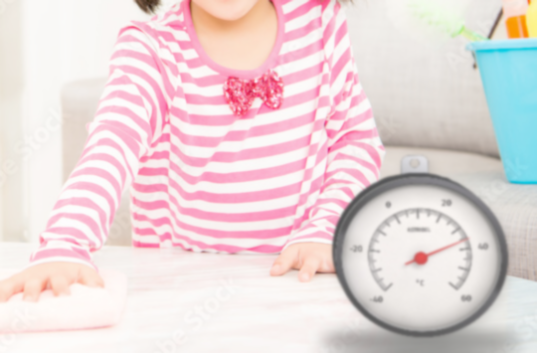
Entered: 35 °C
